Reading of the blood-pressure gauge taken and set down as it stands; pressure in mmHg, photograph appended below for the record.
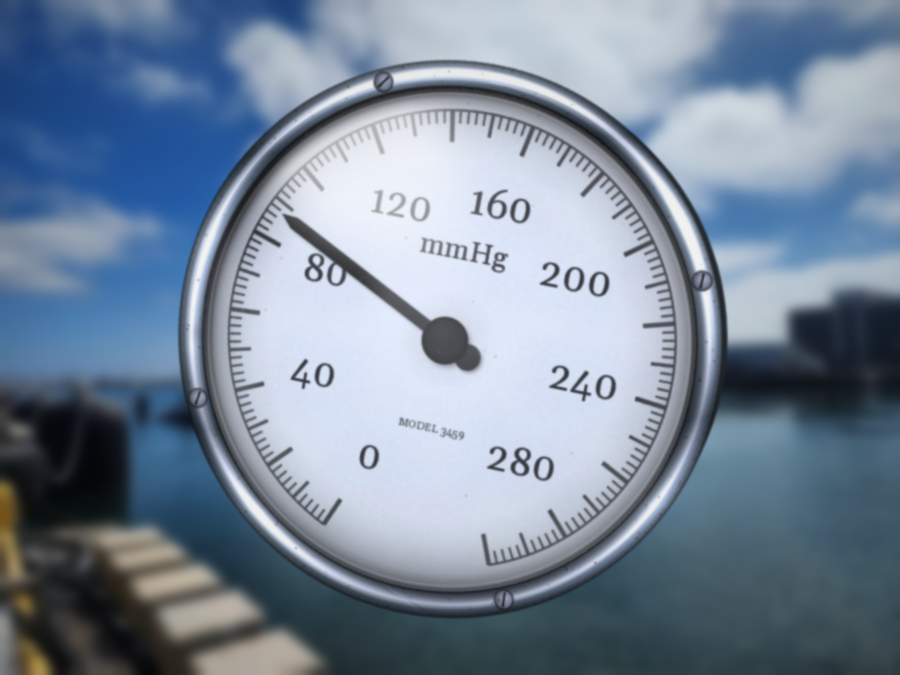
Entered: 88 mmHg
